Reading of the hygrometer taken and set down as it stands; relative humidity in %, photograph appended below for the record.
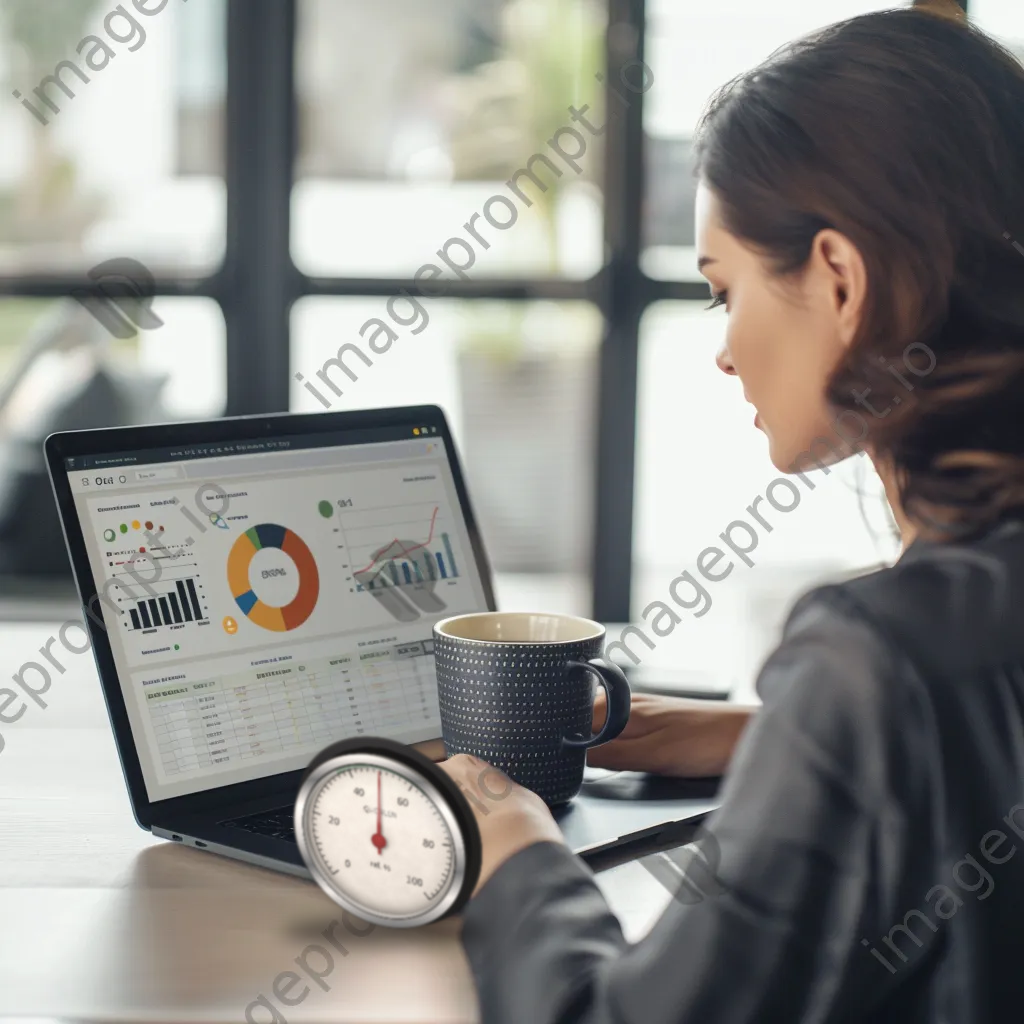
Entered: 50 %
